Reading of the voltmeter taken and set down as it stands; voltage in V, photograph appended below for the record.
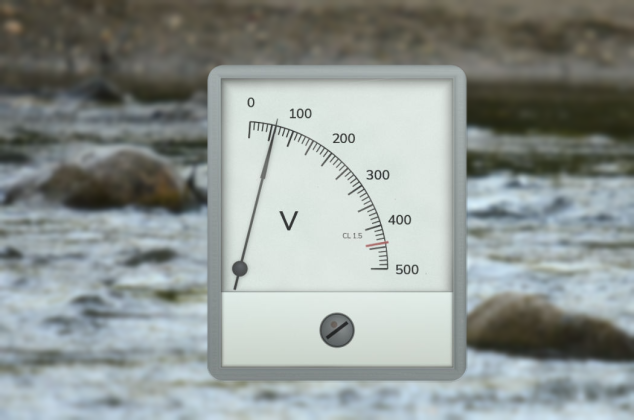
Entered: 60 V
